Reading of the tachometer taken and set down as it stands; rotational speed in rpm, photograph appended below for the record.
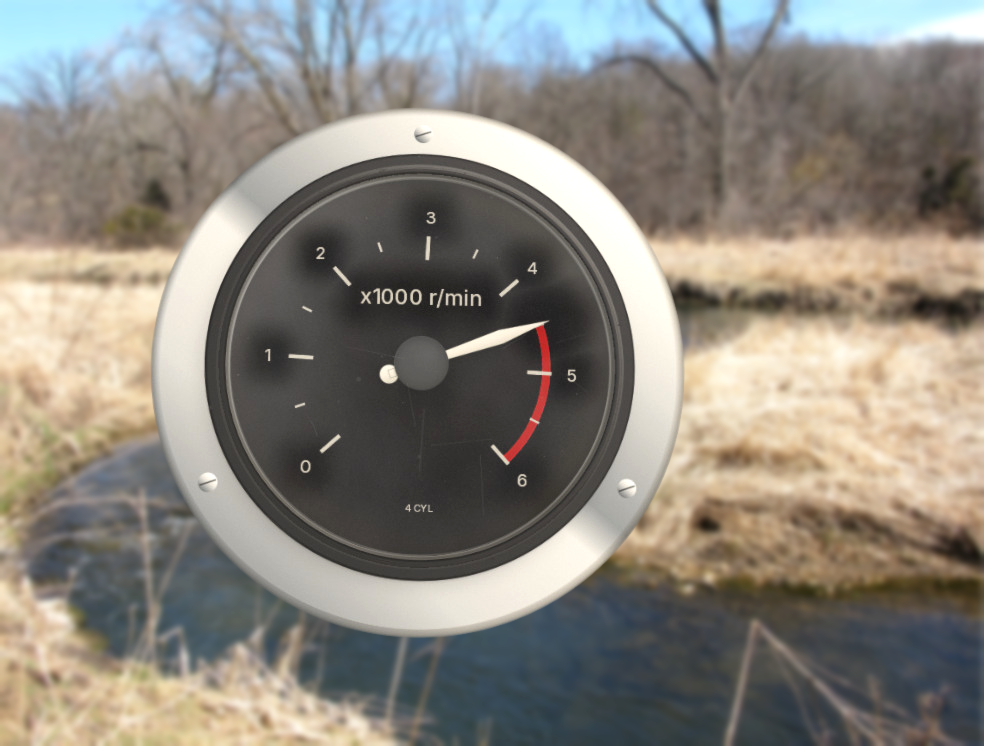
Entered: 4500 rpm
